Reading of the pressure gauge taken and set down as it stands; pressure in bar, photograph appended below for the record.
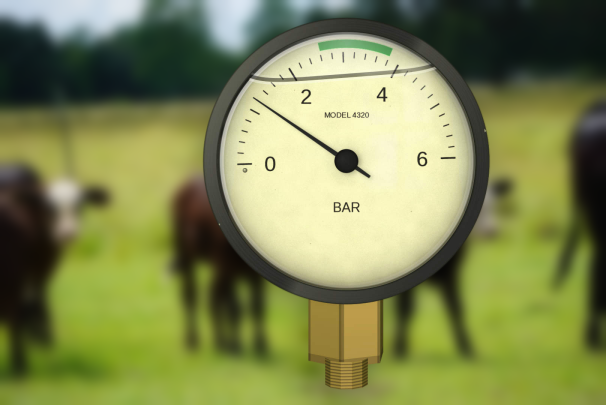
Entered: 1.2 bar
